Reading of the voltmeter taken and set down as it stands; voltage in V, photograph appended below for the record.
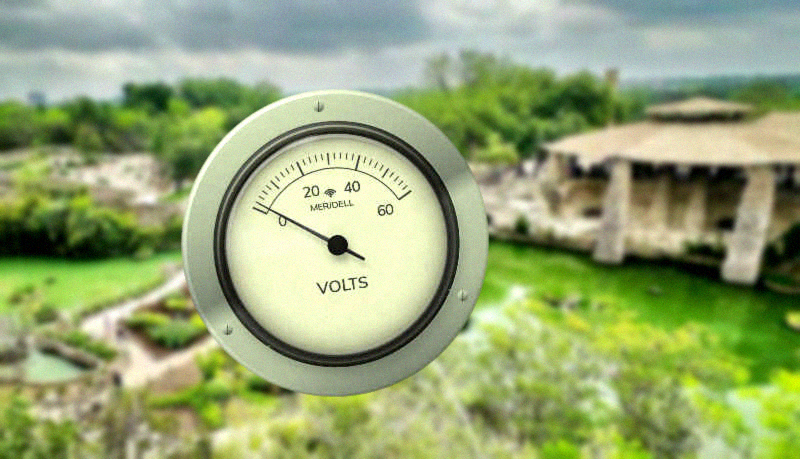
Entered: 2 V
